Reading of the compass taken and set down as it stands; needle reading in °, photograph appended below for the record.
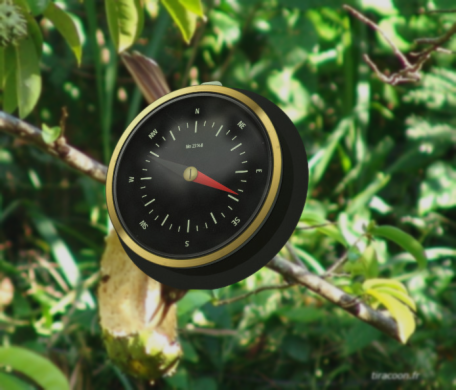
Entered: 115 °
